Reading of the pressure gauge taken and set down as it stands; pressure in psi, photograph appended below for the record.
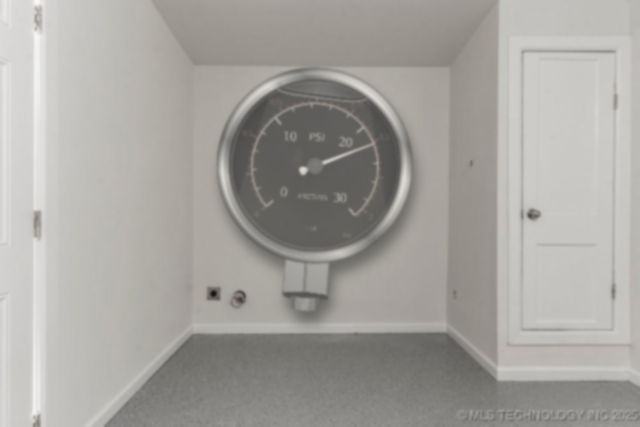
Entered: 22 psi
